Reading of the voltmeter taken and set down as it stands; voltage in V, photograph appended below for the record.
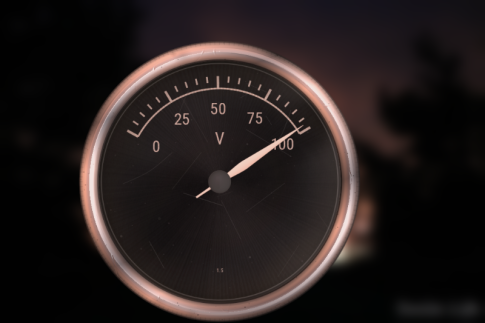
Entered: 97.5 V
